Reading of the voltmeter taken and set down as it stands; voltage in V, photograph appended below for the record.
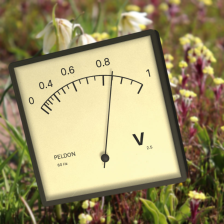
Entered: 0.85 V
